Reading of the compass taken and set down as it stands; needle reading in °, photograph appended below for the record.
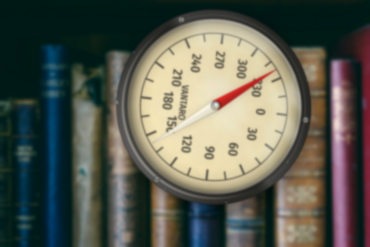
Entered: 322.5 °
